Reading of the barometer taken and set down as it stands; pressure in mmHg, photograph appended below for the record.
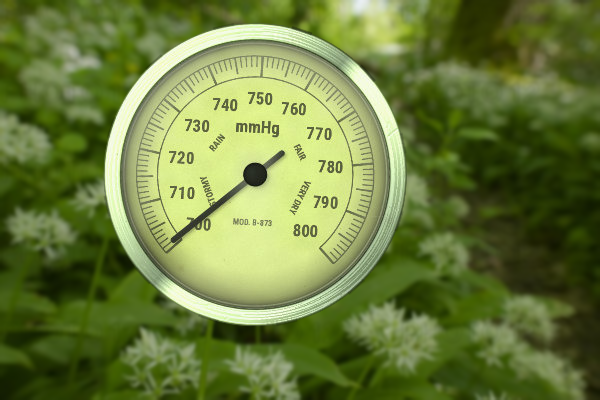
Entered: 701 mmHg
